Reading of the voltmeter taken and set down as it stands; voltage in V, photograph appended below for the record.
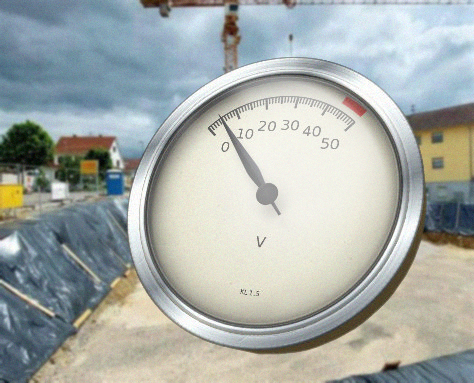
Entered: 5 V
